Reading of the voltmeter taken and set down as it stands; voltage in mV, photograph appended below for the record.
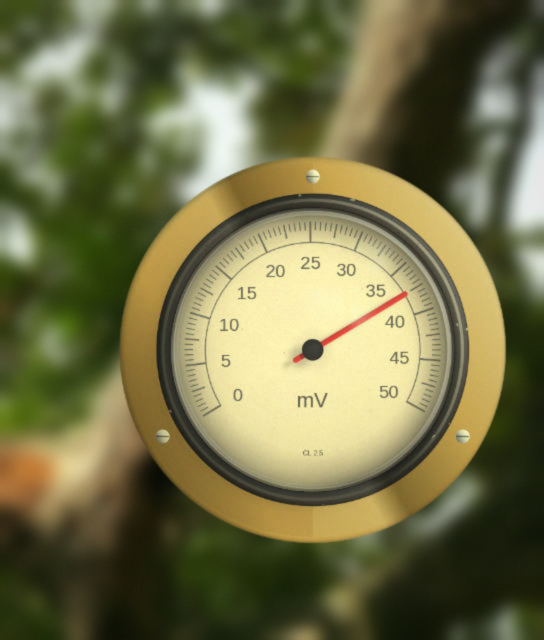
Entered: 37.5 mV
